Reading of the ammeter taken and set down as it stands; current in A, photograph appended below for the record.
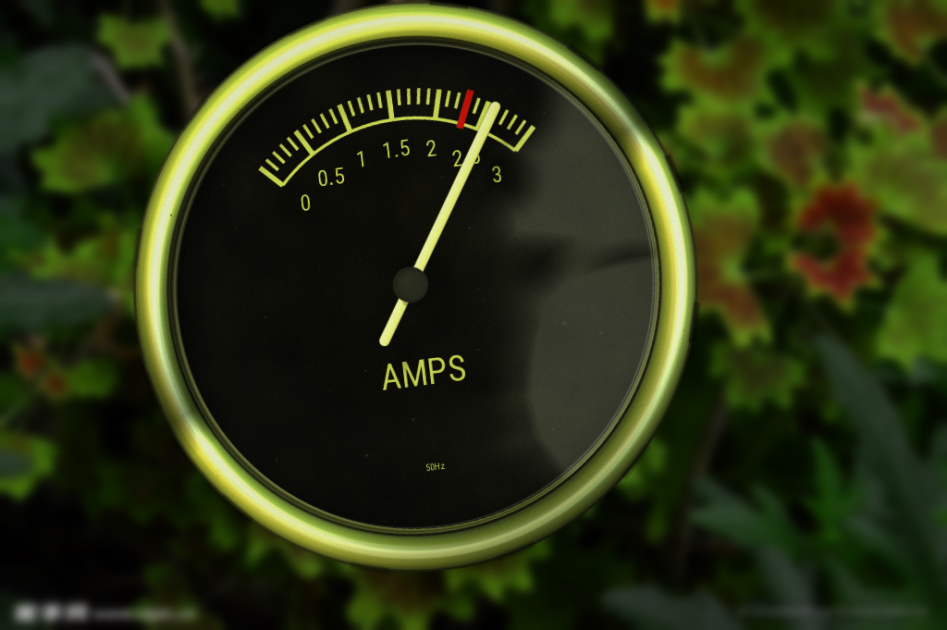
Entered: 2.6 A
